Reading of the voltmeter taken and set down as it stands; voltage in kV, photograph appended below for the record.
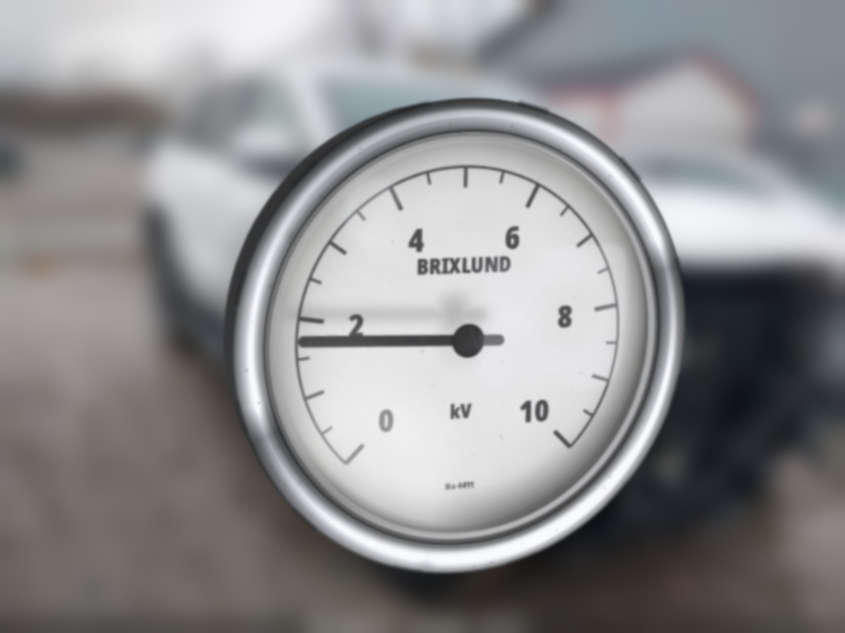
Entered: 1.75 kV
